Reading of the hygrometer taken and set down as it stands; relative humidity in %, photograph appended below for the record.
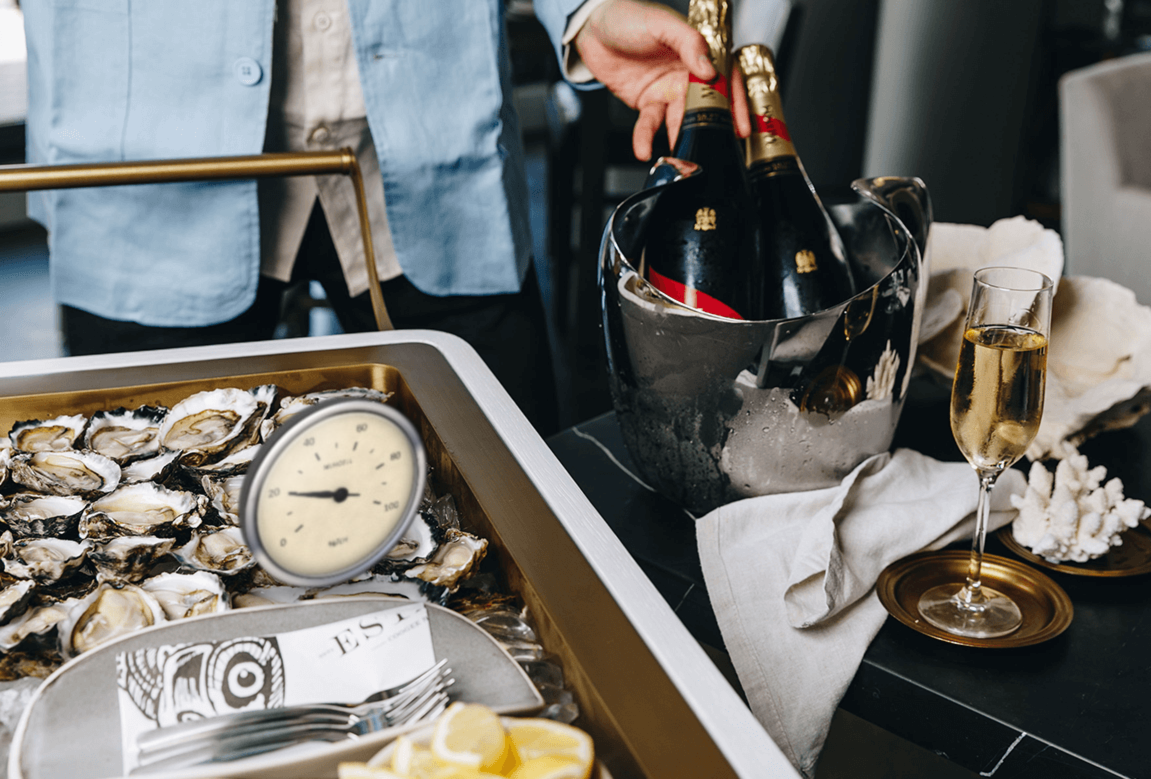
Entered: 20 %
